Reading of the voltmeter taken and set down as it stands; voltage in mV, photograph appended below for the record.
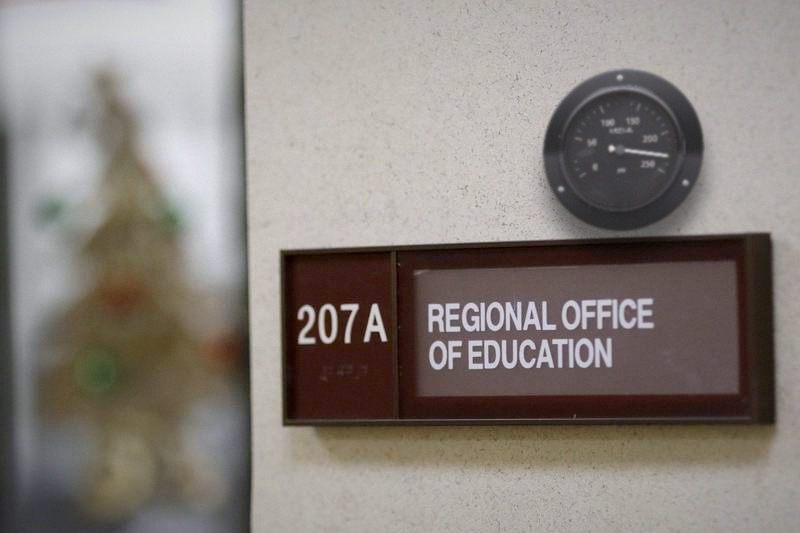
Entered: 230 mV
